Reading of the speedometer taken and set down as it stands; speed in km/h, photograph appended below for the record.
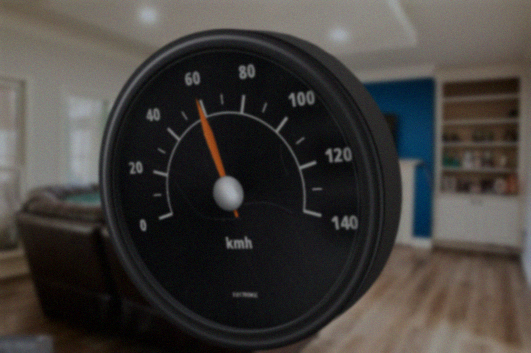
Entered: 60 km/h
